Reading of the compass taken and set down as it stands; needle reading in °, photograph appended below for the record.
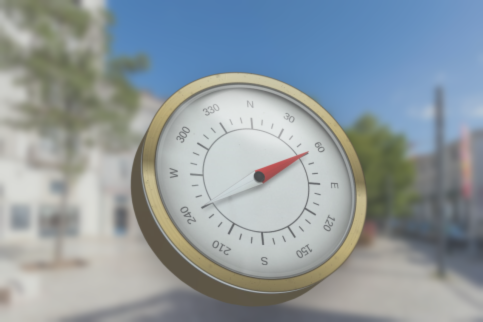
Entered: 60 °
